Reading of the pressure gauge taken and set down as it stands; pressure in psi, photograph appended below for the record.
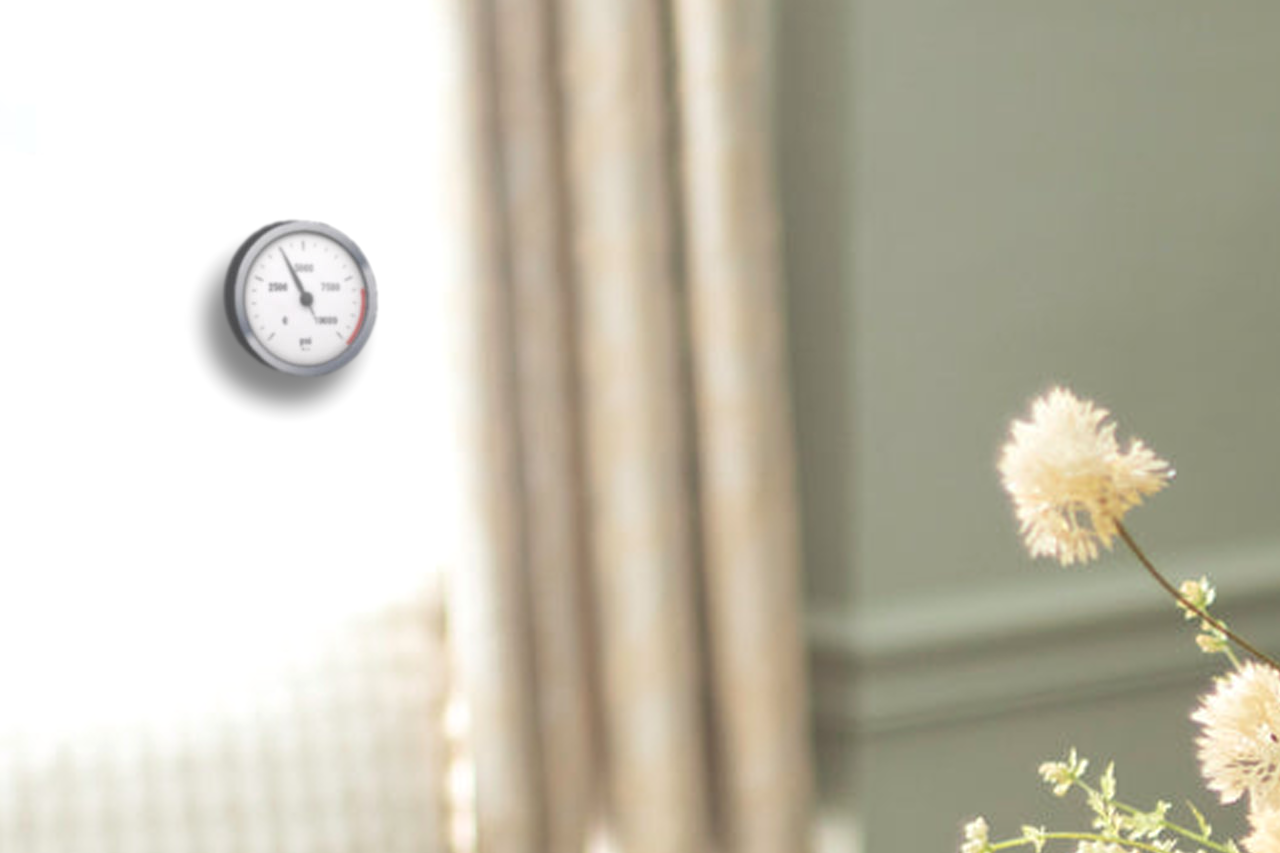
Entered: 4000 psi
